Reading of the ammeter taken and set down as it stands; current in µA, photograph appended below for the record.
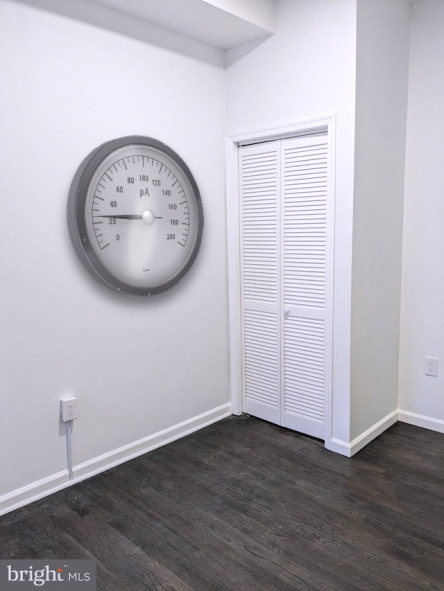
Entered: 25 µA
